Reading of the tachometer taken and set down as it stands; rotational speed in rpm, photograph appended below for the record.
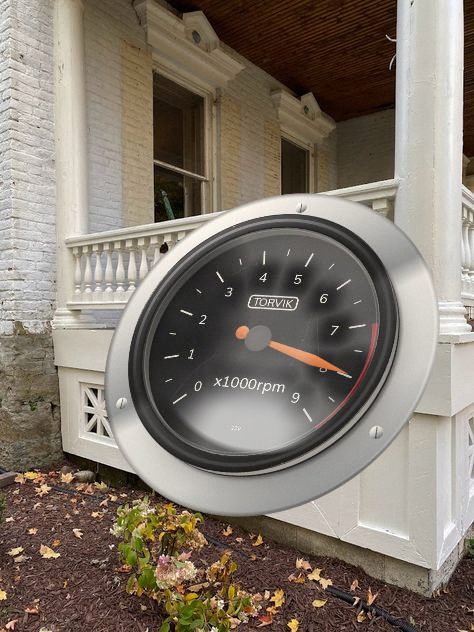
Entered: 8000 rpm
